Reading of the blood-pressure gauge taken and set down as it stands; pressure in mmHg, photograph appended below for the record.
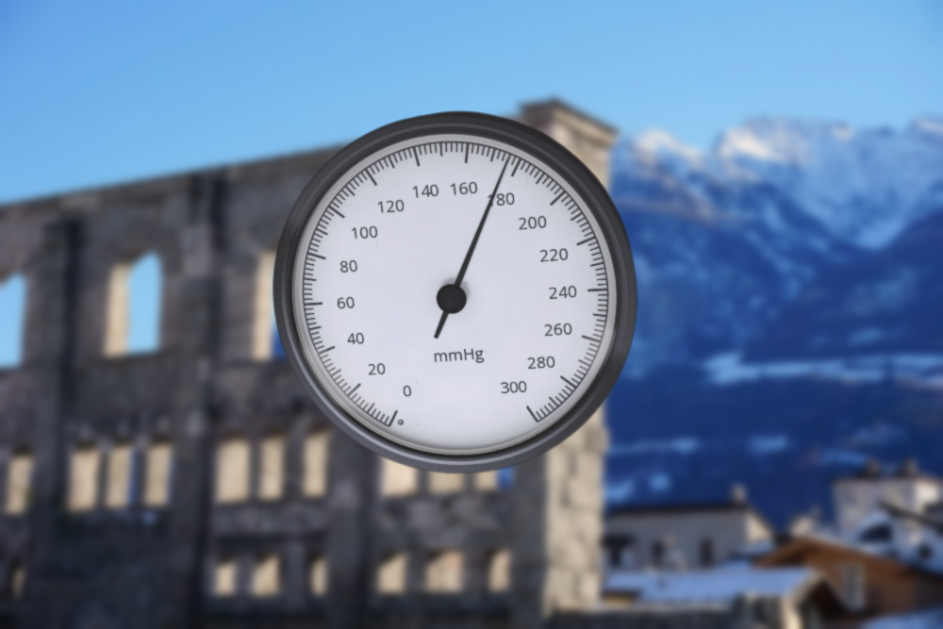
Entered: 176 mmHg
